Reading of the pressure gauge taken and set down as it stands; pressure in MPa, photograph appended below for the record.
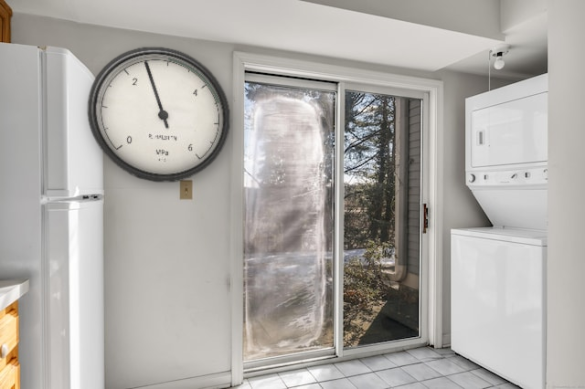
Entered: 2.5 MPa
